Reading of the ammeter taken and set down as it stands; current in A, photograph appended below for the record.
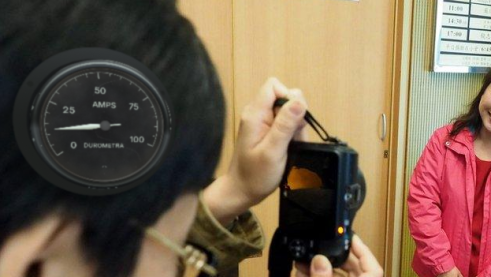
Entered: 12.5 A
